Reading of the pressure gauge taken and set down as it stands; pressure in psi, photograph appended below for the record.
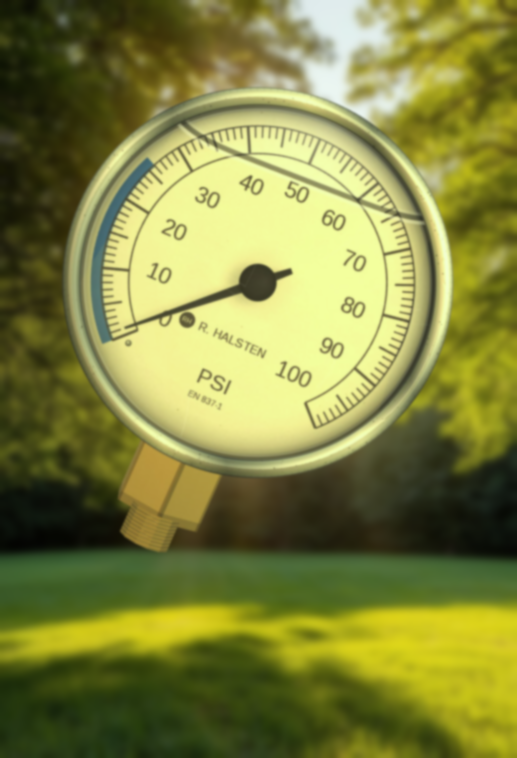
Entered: 1 psi
